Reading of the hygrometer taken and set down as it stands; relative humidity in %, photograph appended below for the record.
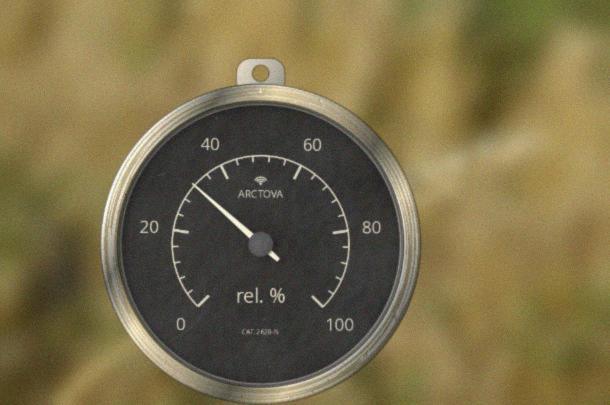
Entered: 32 %
